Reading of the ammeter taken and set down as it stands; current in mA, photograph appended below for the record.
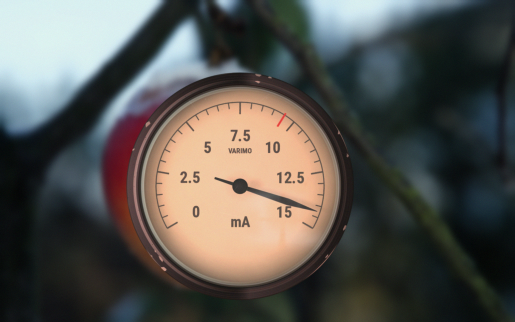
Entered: 14.25 mA
